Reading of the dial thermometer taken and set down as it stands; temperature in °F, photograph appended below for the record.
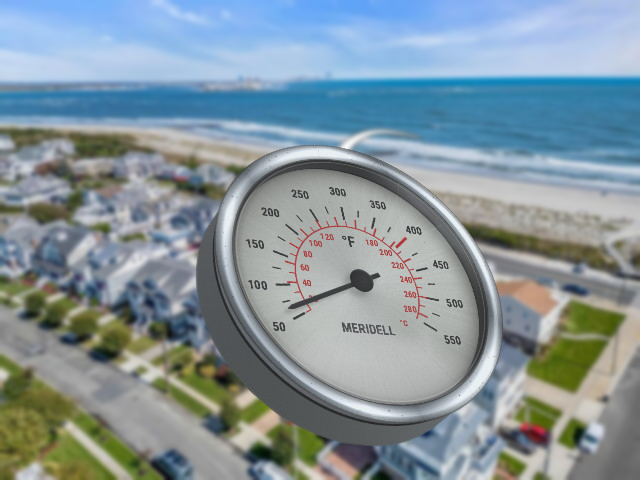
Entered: 62.5 °F
